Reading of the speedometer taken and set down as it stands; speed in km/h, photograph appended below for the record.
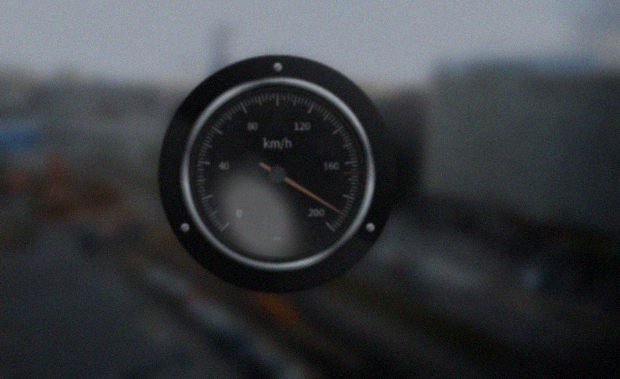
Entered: 190 km/h
